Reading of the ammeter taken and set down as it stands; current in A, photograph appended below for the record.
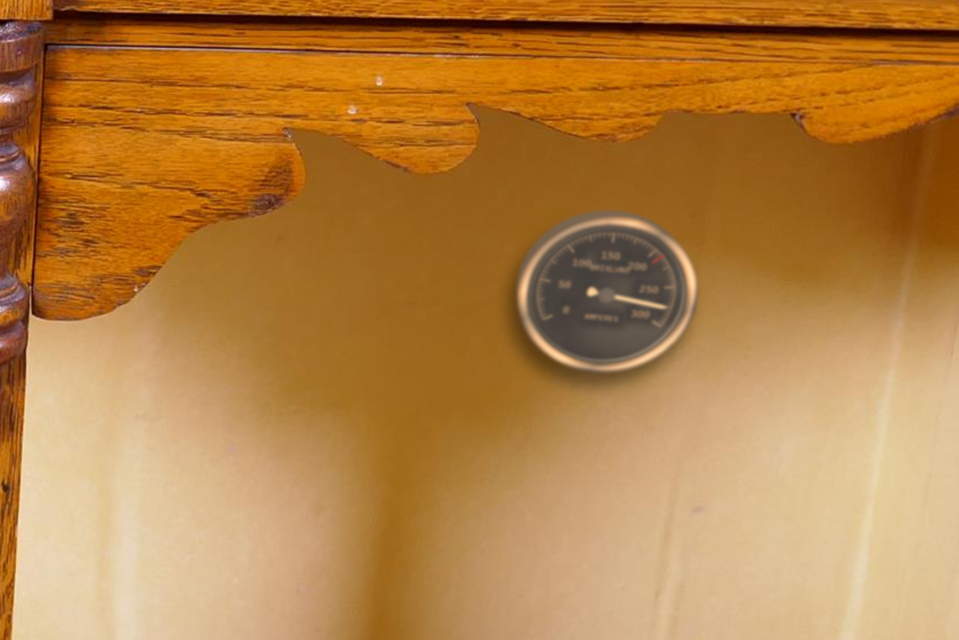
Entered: 275 A
